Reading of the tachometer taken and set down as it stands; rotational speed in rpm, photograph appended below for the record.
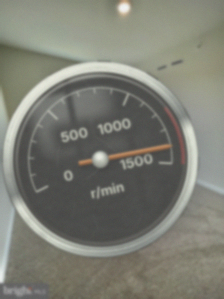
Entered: 1400 rpm
